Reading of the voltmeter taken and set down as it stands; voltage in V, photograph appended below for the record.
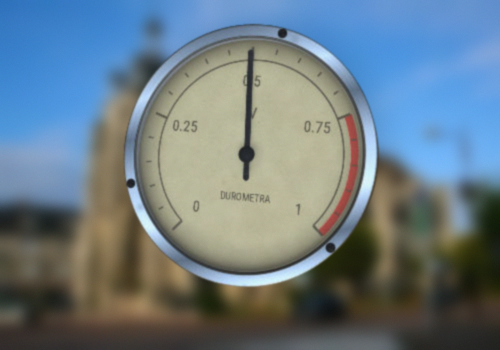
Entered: 0.5 V
